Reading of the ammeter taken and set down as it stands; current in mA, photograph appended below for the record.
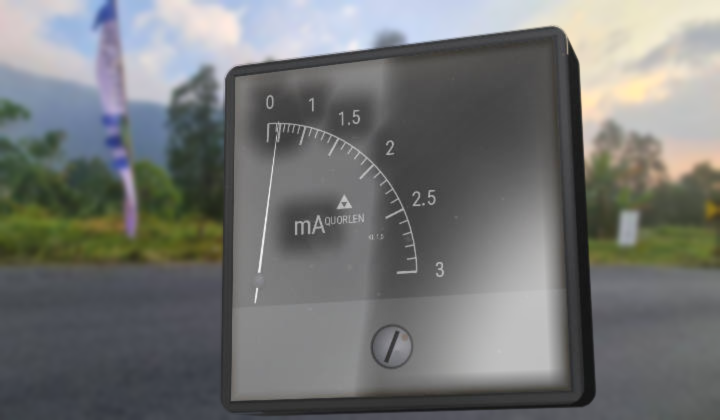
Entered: 0.5 mA
